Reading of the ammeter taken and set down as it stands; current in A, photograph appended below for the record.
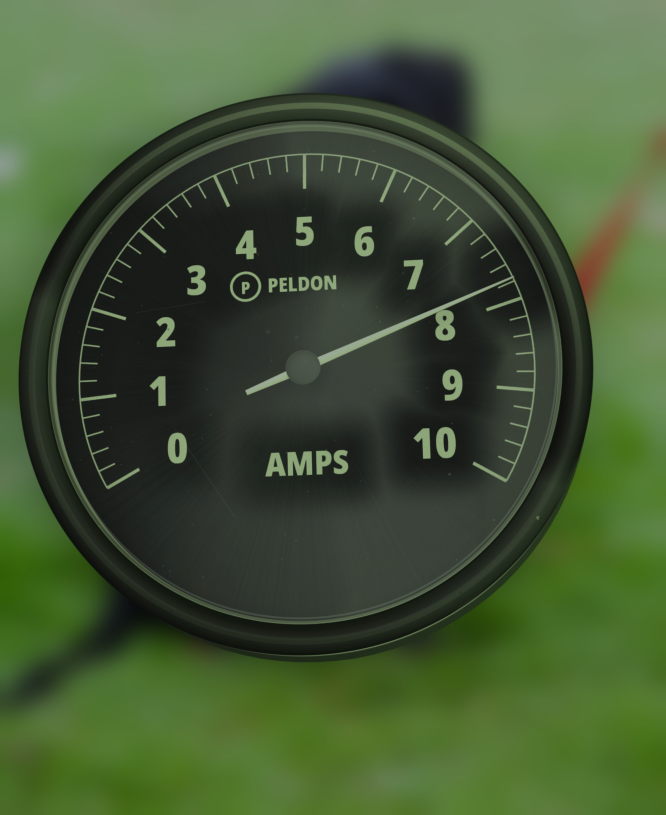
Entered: 7.8 A
